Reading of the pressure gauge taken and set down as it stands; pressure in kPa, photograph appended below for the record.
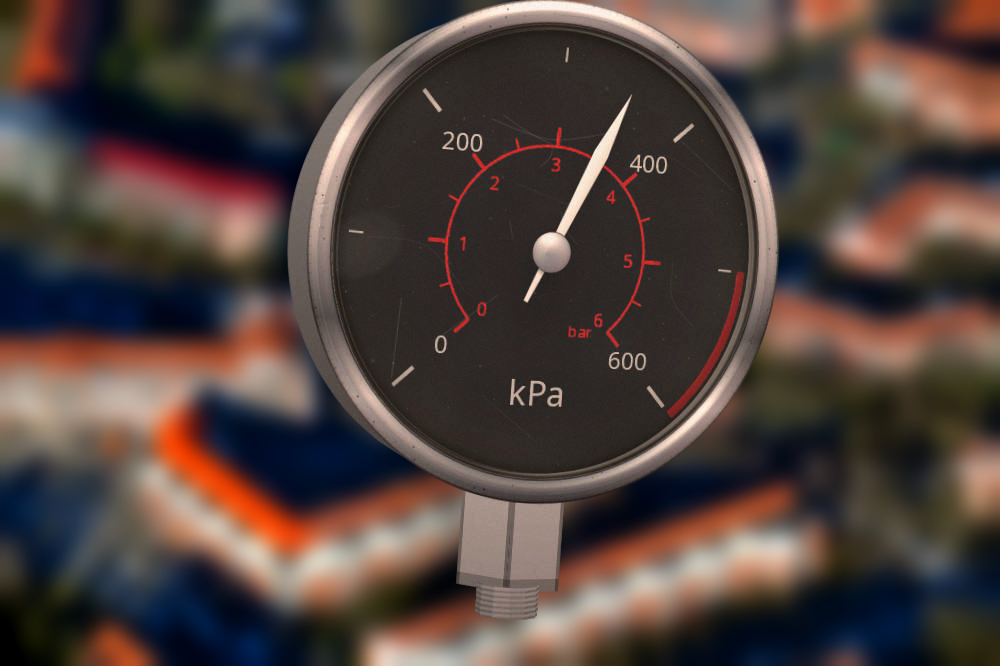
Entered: 350 kPa
